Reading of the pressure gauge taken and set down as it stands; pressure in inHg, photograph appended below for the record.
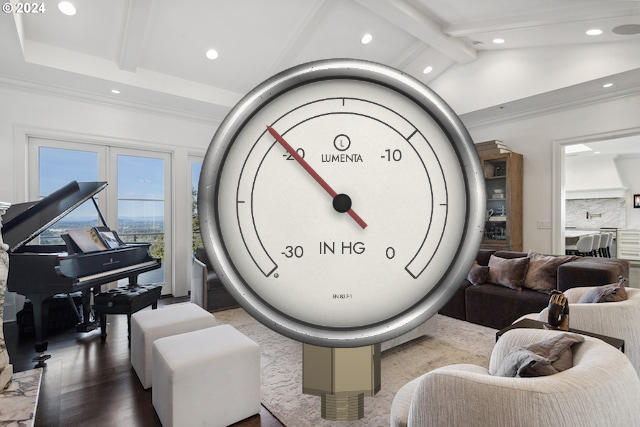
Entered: -20 inHg
